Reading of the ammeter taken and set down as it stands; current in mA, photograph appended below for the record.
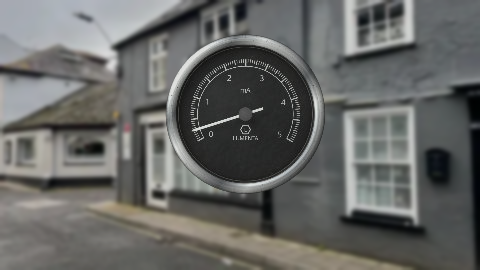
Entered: 0.25 mA
